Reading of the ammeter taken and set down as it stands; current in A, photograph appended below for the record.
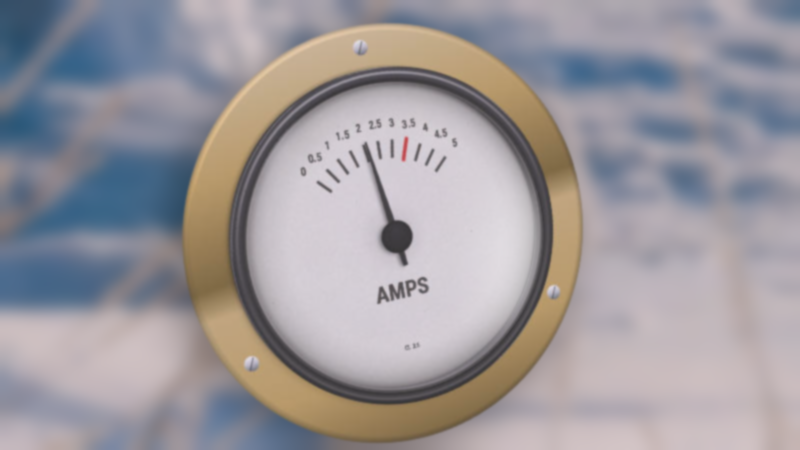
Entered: 2 A
